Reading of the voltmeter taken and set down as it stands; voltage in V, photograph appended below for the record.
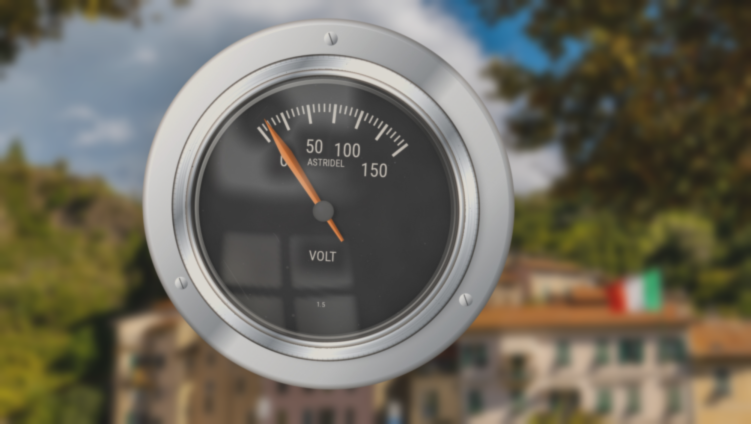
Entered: 10 V
